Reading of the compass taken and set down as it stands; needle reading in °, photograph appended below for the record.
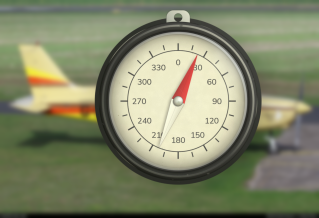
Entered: 22.5 °
